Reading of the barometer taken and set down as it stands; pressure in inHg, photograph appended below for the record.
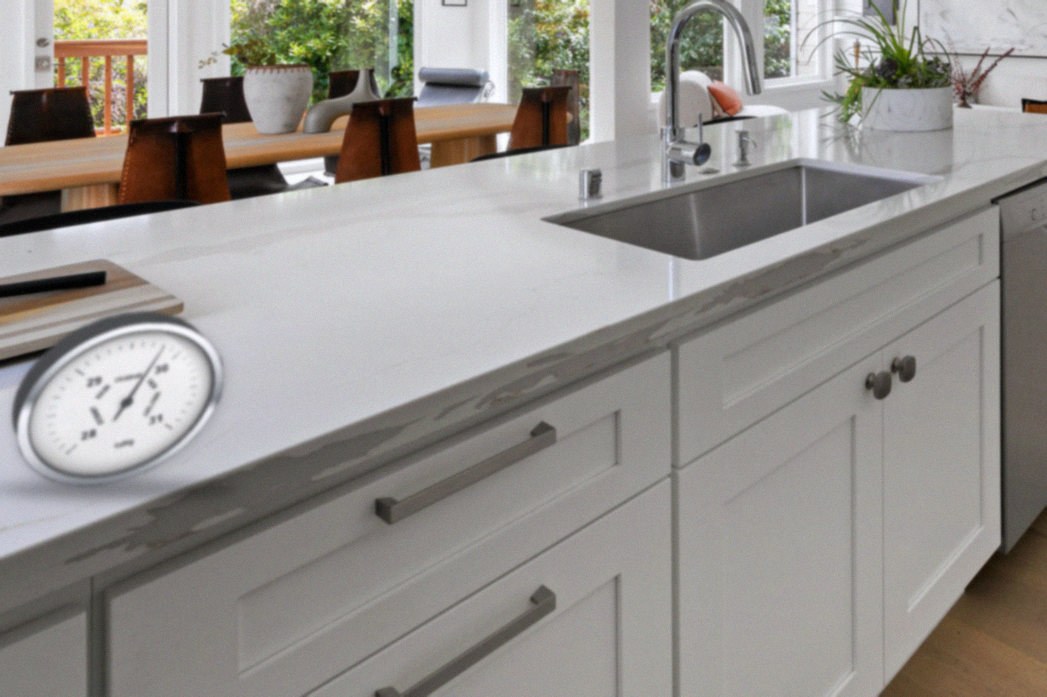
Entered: 29.8 inHg
